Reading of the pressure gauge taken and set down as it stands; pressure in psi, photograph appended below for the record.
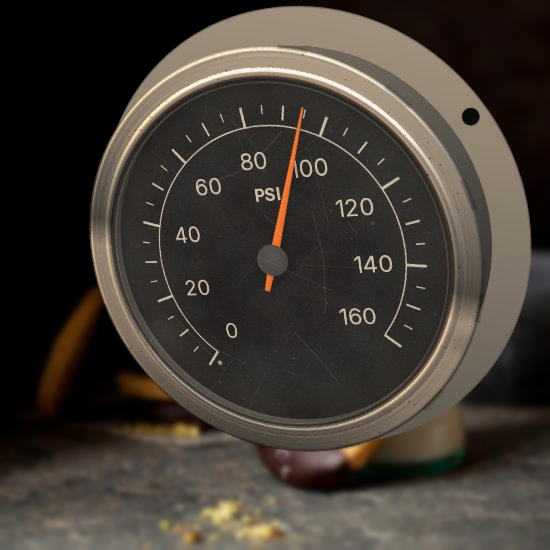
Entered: 95 psi
